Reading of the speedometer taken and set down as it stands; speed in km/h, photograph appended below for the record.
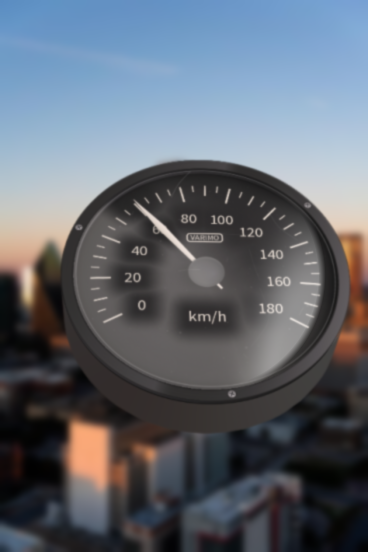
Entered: 60 km/h
